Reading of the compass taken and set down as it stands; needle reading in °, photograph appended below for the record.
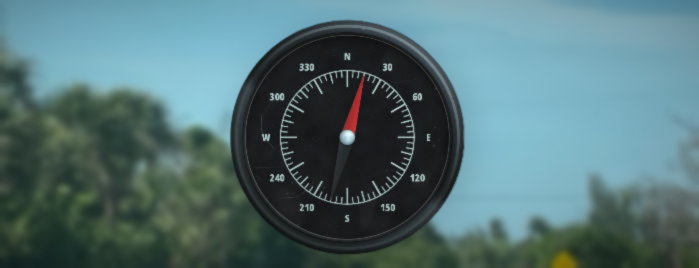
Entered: 15 °
